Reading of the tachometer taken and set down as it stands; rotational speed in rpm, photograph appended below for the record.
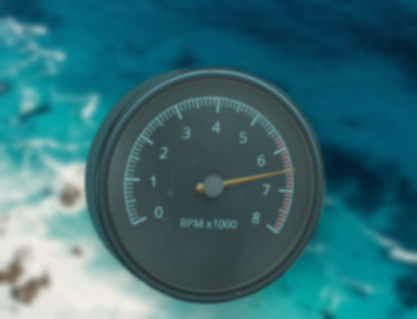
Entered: 6500 rpm
